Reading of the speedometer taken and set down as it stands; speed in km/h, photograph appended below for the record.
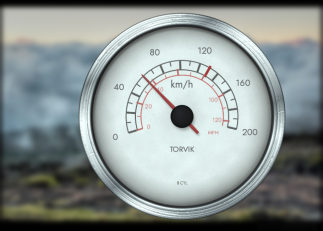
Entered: 60 km/h
